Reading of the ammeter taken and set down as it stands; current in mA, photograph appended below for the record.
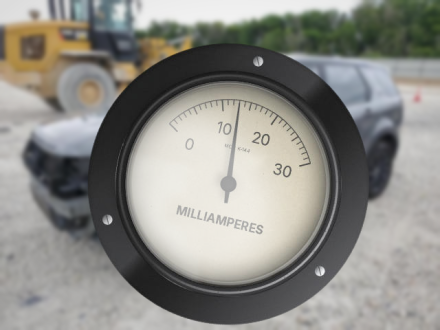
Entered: 13 mA
